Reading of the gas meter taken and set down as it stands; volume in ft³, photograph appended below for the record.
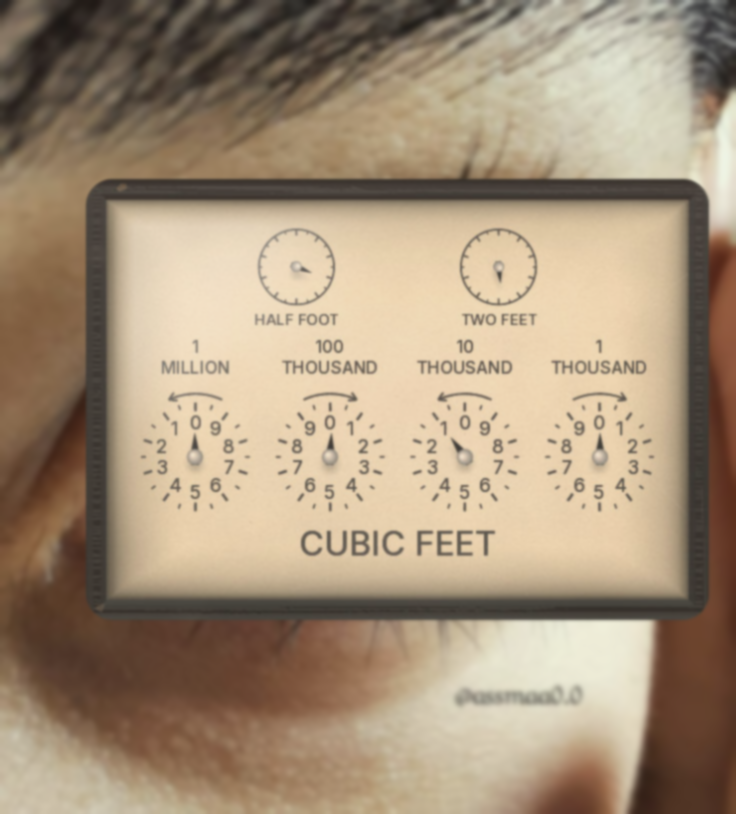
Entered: 1000 ft³
